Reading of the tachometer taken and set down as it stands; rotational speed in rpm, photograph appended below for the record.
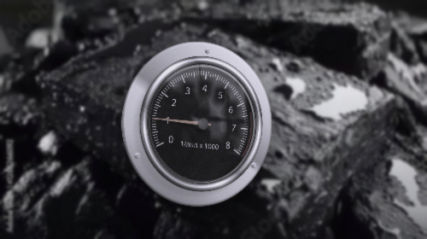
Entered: 1000 rpm
